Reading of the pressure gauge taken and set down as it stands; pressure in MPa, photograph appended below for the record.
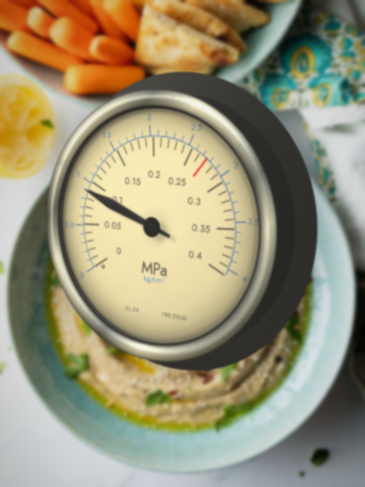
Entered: 0.09 MPa
